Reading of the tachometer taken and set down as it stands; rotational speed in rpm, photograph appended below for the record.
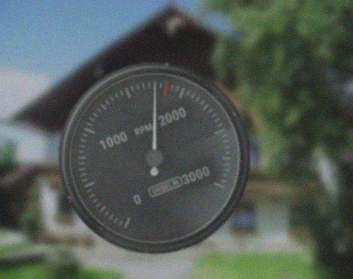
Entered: 1750 rpm
